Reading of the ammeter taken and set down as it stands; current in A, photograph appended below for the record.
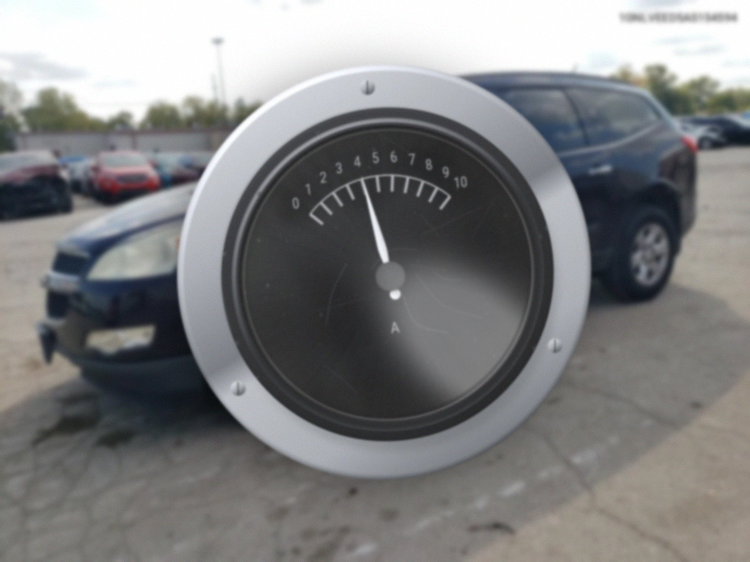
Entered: 4 A
